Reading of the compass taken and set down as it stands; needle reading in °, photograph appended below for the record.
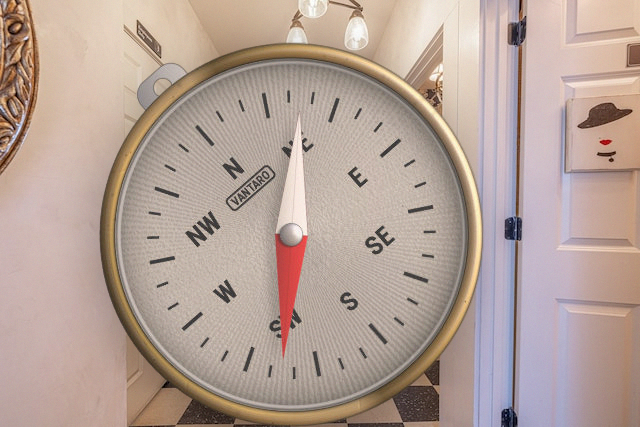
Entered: 225 °
